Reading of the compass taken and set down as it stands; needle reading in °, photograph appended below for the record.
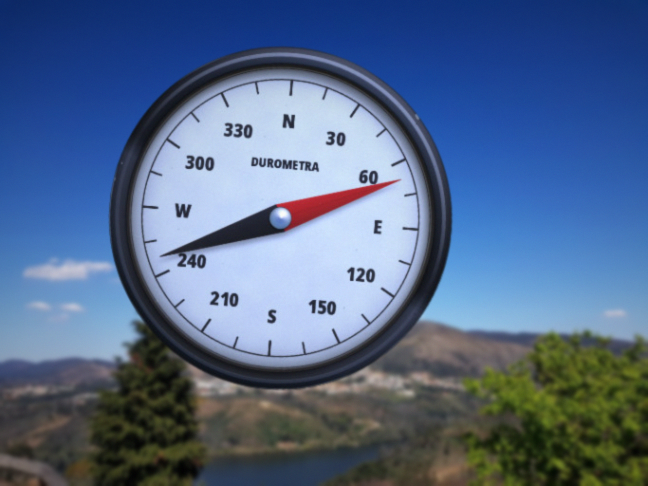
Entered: 67.5 °
